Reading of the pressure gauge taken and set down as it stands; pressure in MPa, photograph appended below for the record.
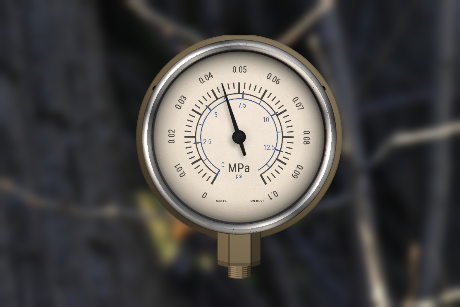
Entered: 0.044 MPa
